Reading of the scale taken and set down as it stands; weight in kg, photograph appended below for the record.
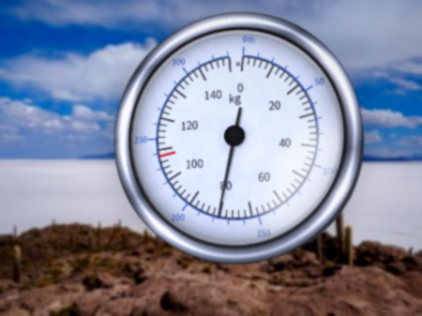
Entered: 80 kg
